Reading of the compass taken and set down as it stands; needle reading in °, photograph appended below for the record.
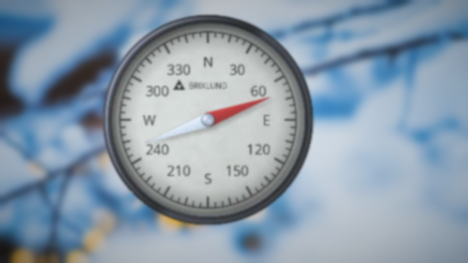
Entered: 70 °
